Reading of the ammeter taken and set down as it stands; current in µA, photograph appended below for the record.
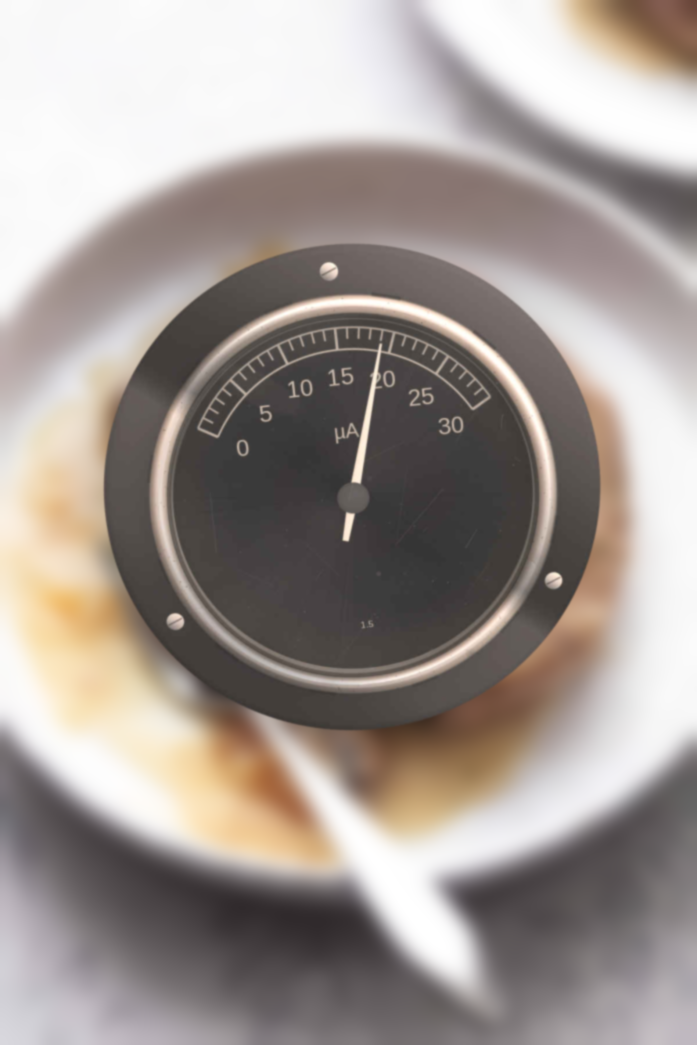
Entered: 19 µA
